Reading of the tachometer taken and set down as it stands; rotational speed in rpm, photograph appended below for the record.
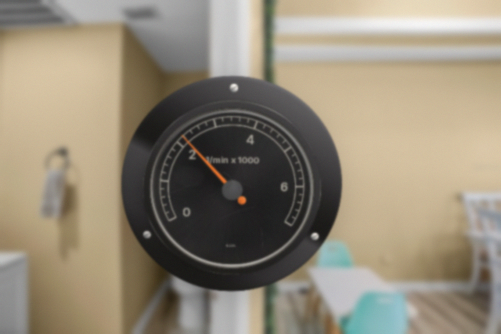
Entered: 2200 rpm
